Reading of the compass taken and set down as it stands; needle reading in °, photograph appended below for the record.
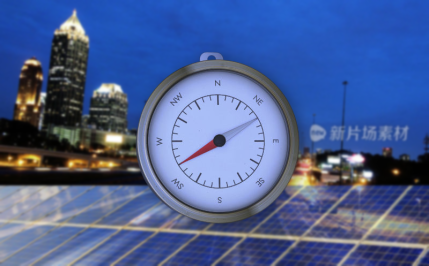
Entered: 240 °
